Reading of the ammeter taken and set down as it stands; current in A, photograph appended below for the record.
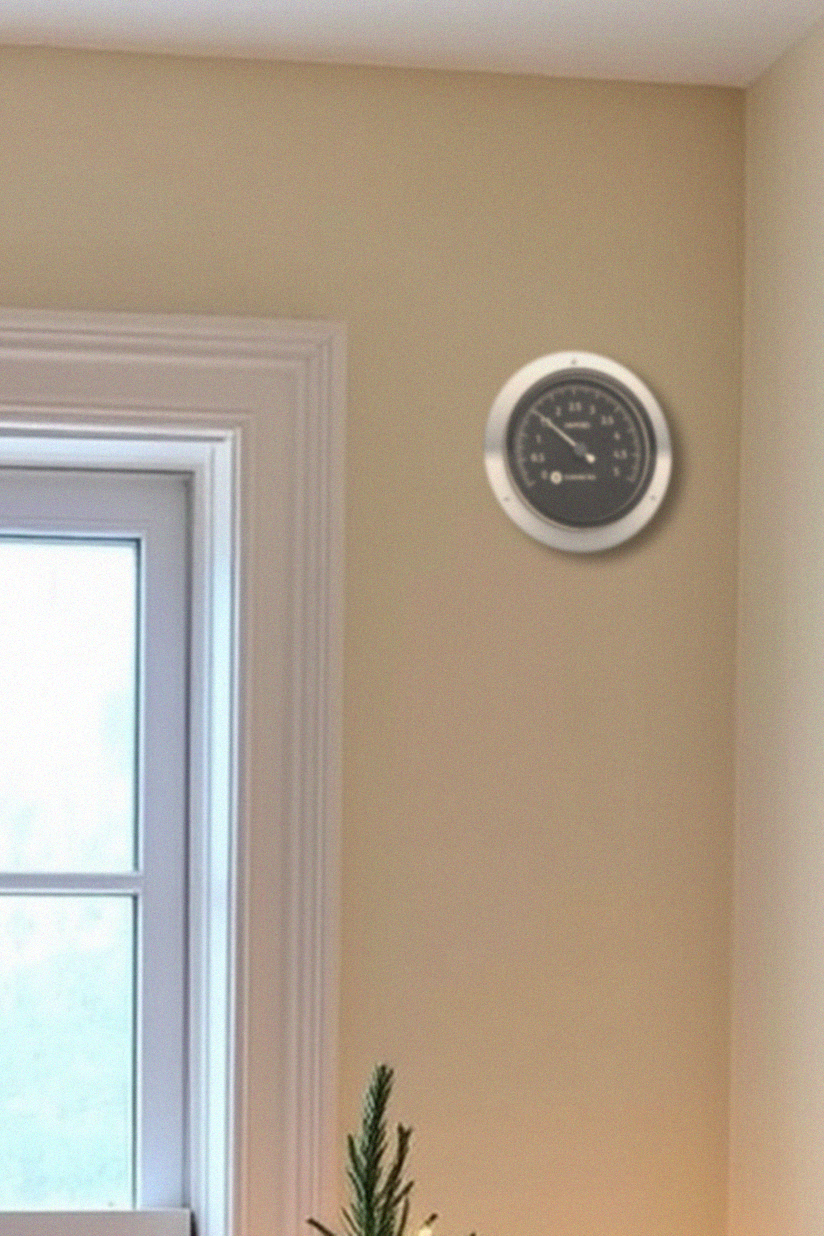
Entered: 1.5 A
